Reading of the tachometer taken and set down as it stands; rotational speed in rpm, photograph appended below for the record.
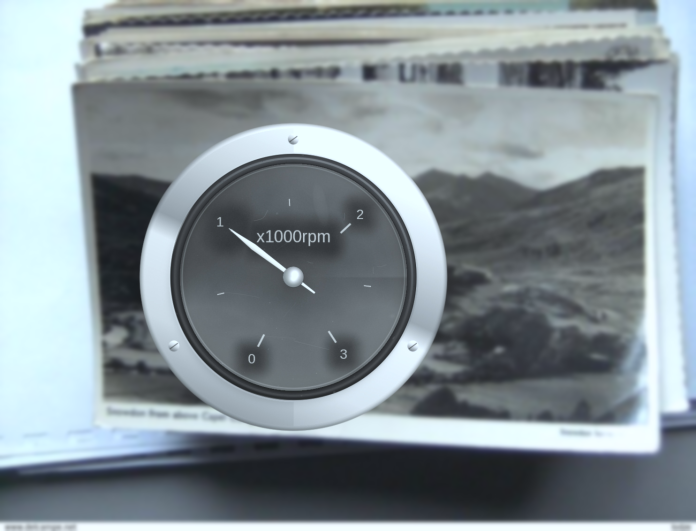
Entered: 1000 rpm
